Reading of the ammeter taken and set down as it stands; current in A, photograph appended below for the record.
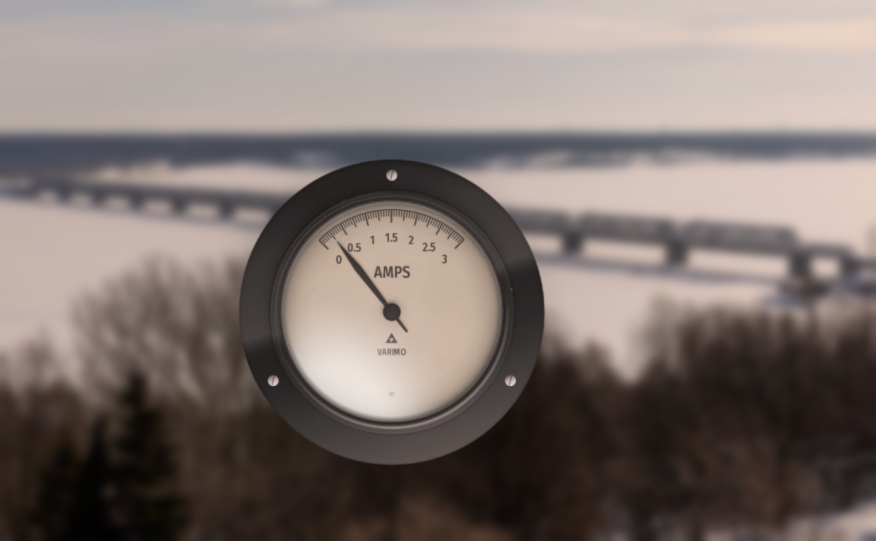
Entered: 0.25 A
